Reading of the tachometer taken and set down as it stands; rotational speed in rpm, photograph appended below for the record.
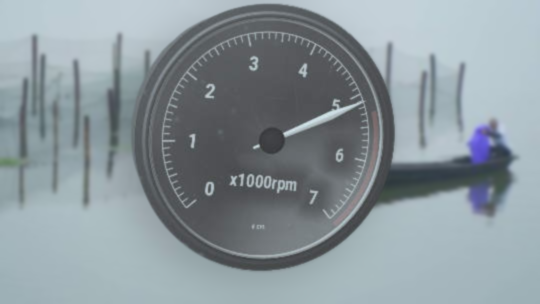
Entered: 5100 rpm
